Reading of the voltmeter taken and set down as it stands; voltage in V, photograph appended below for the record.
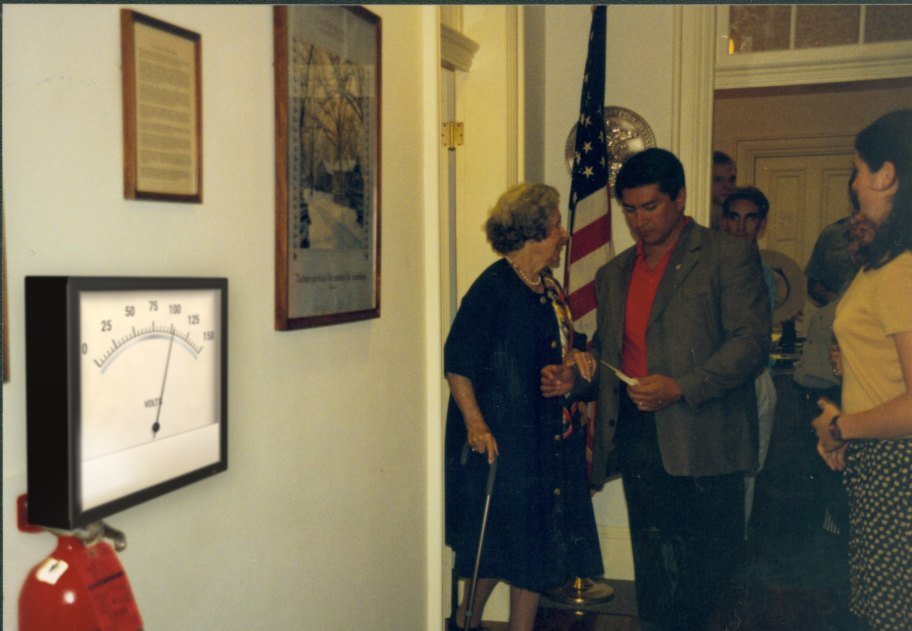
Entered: 100 V
